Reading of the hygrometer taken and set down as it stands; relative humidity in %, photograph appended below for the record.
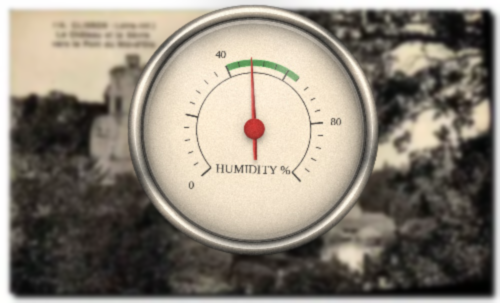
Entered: 48 %
